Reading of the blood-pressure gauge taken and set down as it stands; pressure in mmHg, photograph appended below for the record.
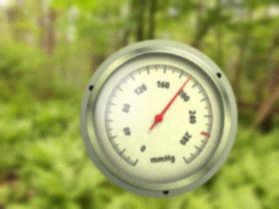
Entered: 190 mmHg
